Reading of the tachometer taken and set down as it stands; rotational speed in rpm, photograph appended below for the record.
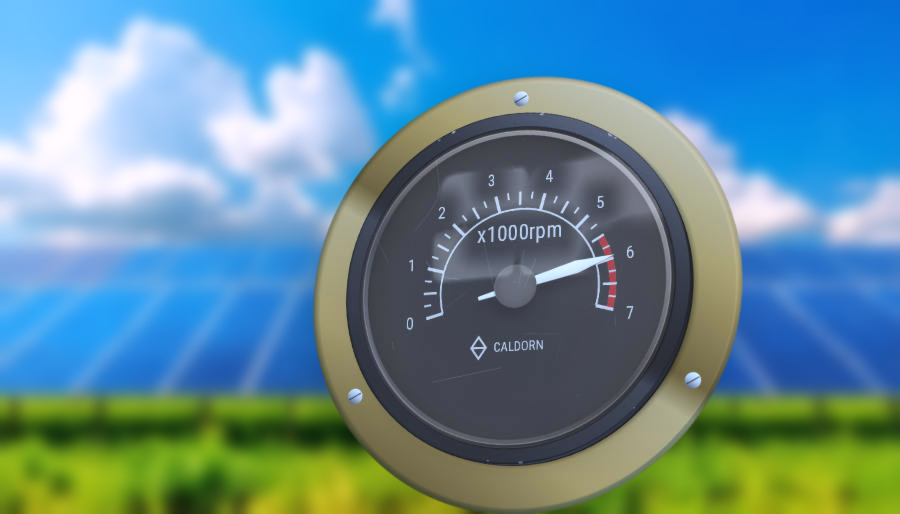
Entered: 6000 rpm
